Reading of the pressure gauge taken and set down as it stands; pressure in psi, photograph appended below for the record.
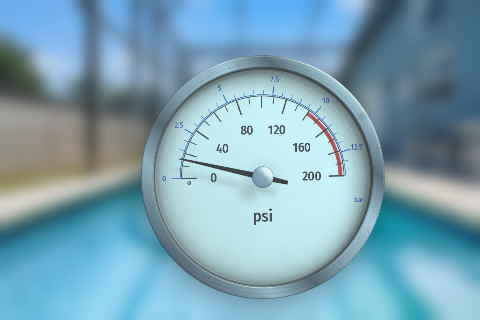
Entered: 15 psi
